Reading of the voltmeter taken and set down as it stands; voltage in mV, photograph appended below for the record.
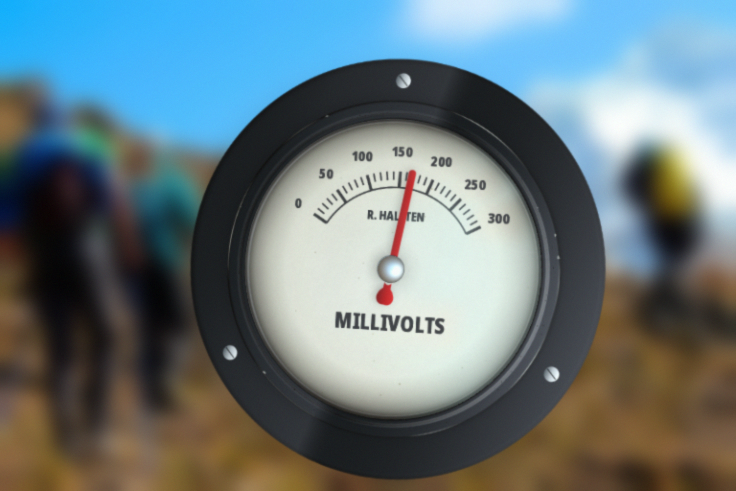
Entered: 170 mV
